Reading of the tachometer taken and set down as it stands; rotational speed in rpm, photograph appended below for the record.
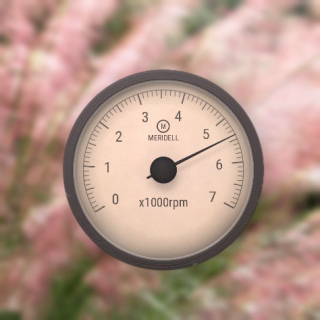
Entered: 5400 rpm
